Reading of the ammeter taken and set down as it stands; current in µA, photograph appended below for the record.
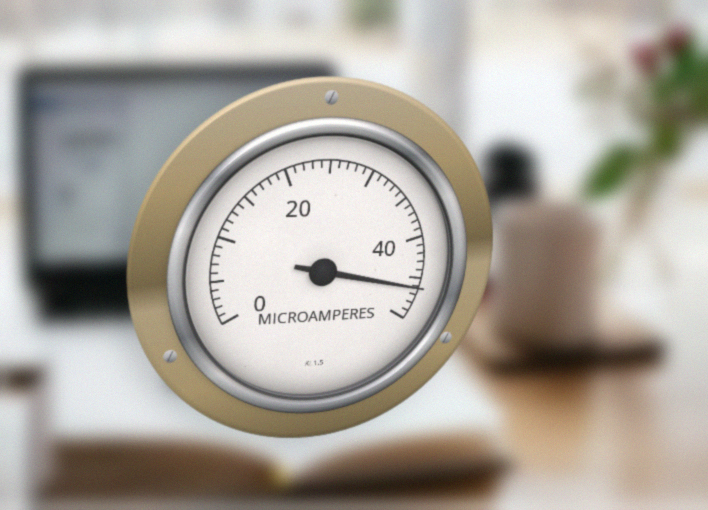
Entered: 46 µA
